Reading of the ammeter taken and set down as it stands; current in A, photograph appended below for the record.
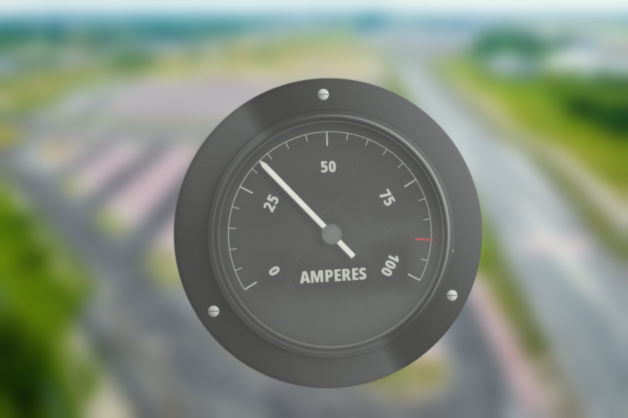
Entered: 32.5 A
